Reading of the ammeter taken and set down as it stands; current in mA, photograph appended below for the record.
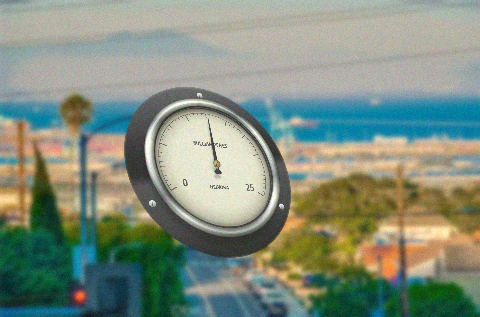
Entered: 12.5 mA
